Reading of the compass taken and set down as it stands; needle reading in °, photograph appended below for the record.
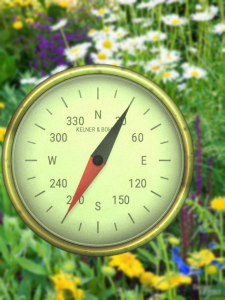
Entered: 210 °
